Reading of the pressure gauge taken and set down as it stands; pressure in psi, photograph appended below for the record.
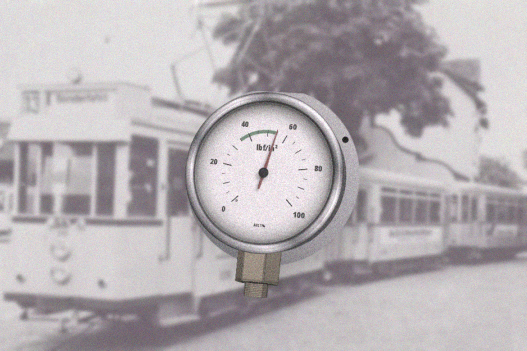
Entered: 55 psi
